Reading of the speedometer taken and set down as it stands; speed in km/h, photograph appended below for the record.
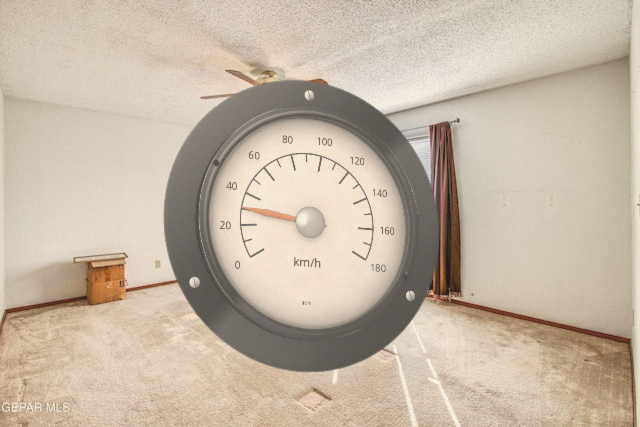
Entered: 30 km/h
